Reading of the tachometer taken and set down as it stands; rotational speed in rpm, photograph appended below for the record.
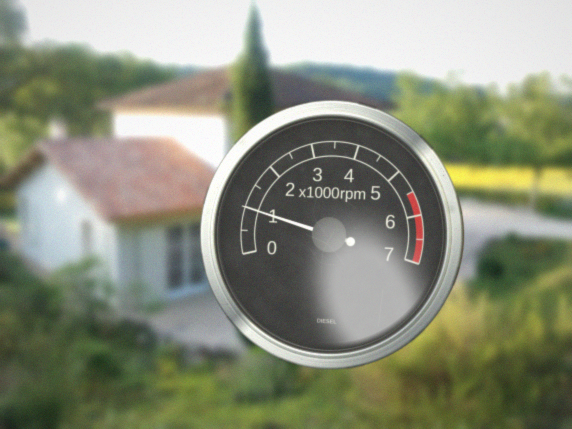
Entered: 1000 rpm
